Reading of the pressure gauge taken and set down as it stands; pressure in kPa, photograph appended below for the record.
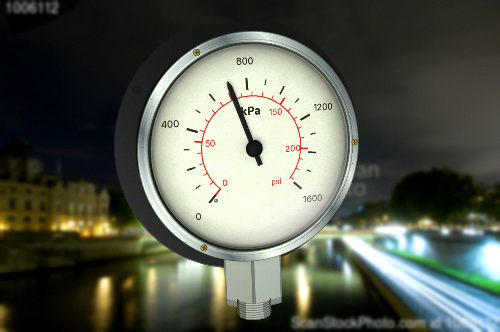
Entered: 700 kPa
